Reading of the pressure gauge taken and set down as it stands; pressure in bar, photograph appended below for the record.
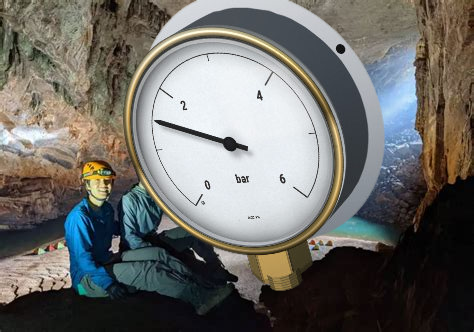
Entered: 1.5 bar
